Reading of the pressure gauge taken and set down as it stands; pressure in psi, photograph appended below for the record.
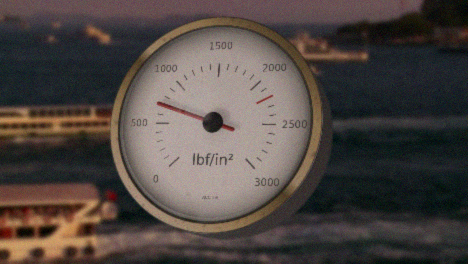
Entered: 700 psi
